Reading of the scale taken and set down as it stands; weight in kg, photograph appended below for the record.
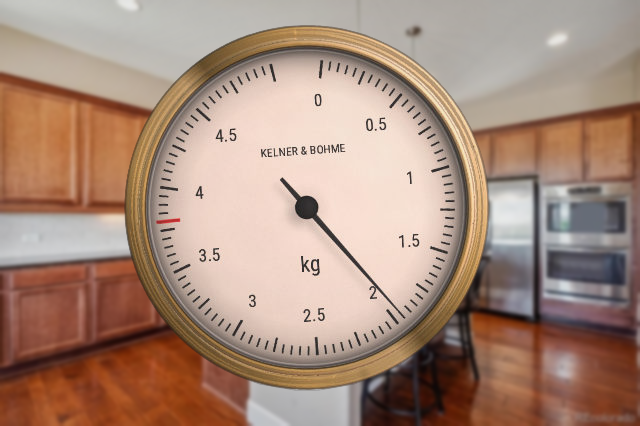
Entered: 1.95 kg
